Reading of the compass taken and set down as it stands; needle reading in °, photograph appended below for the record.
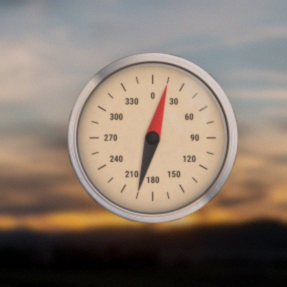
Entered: 15 °
